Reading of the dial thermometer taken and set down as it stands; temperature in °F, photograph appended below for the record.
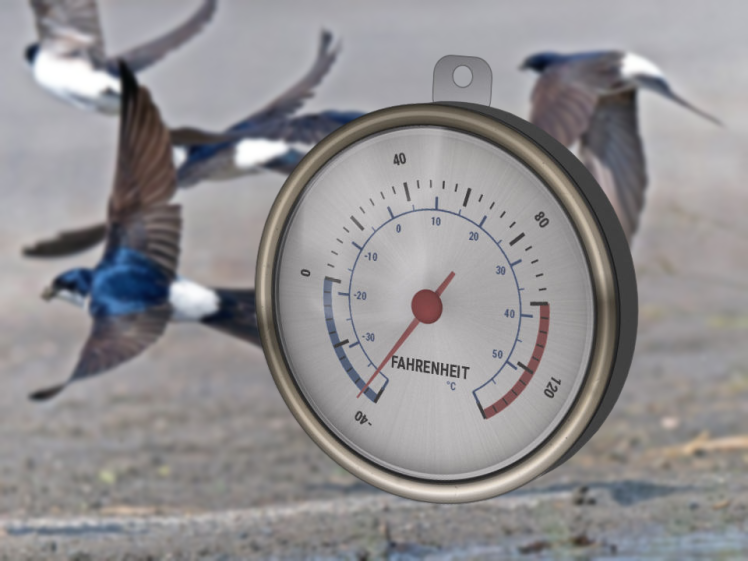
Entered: -36 °F
